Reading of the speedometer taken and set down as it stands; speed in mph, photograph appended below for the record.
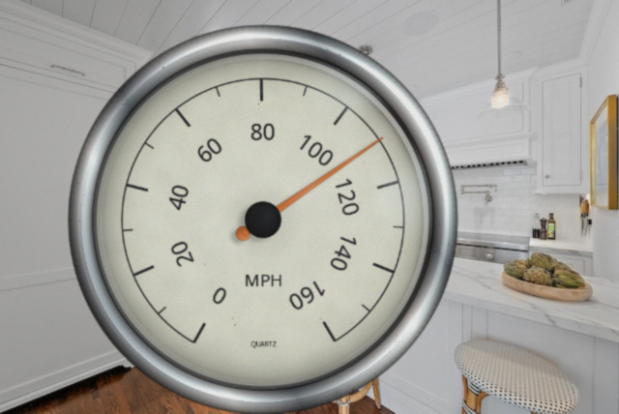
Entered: 110 mph
